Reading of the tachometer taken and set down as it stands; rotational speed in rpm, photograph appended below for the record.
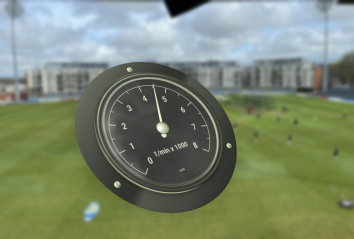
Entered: 4500 rpm
